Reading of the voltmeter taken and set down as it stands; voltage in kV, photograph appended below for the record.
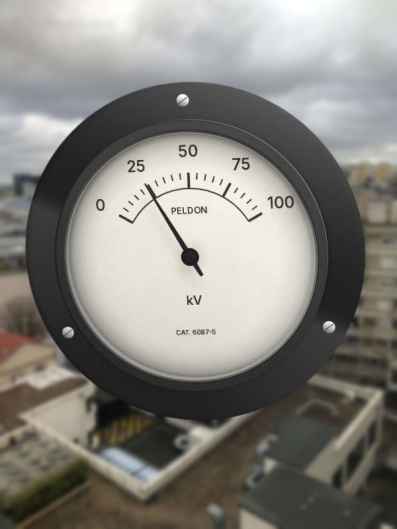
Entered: 25 kV
